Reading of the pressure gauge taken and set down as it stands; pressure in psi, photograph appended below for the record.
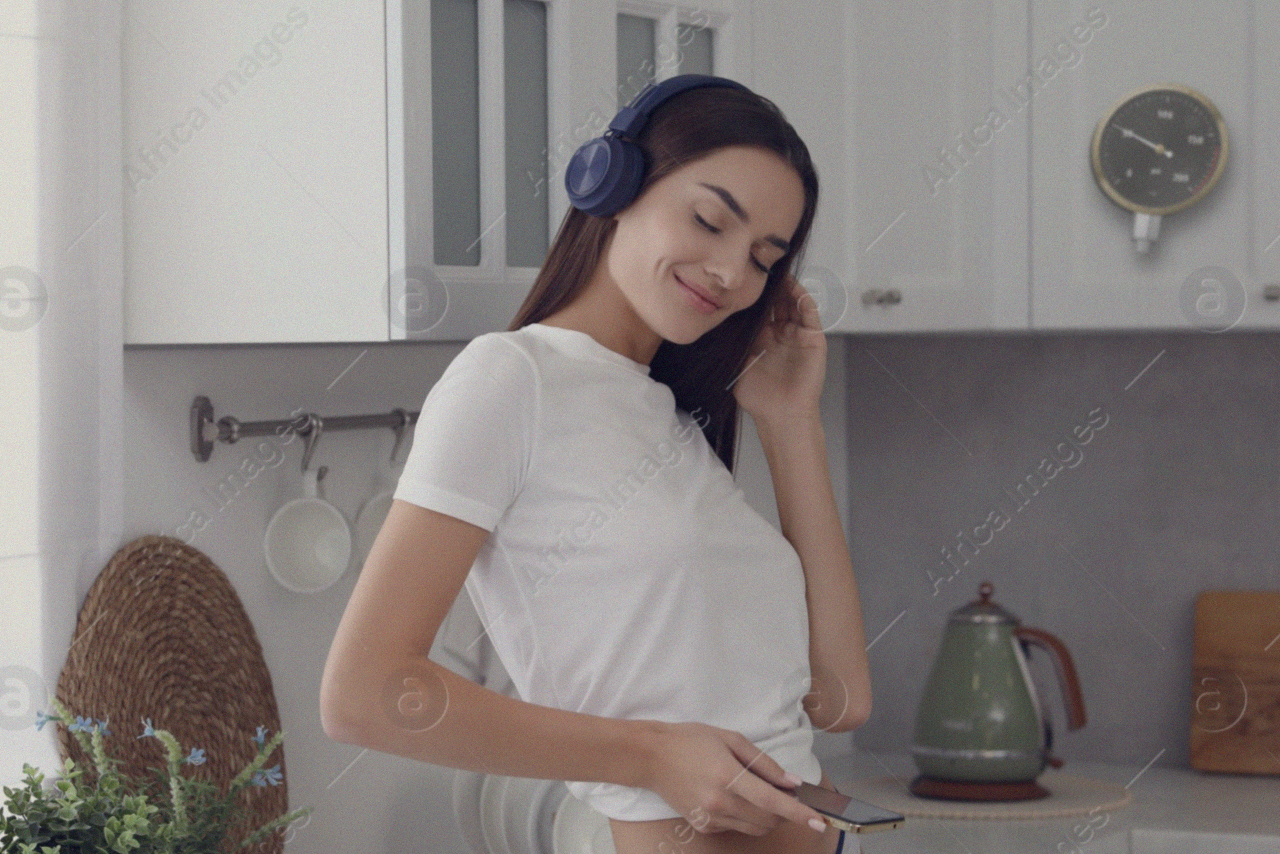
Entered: 50 psi
